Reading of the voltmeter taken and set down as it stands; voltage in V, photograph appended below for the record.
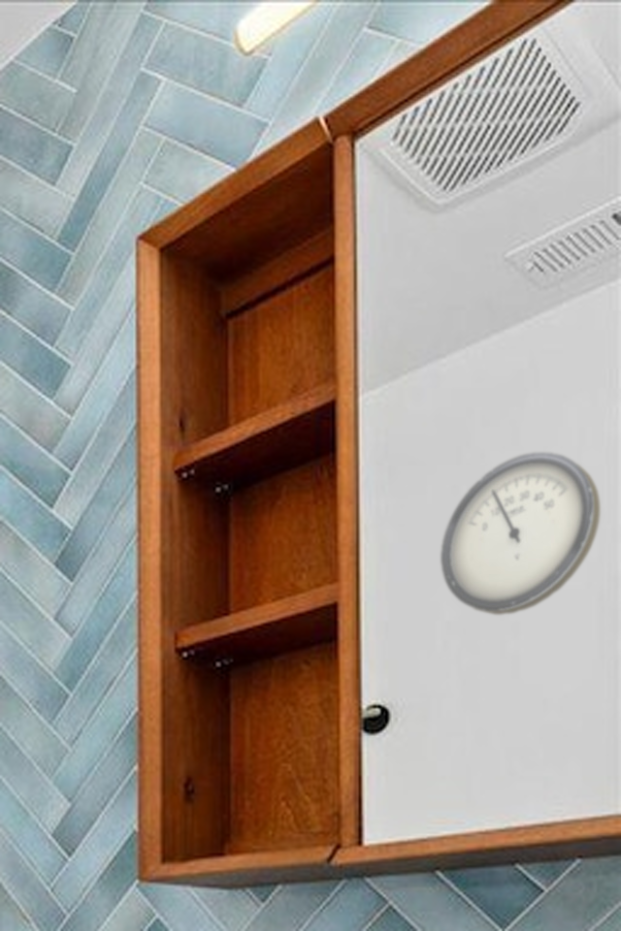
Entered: 15 V
